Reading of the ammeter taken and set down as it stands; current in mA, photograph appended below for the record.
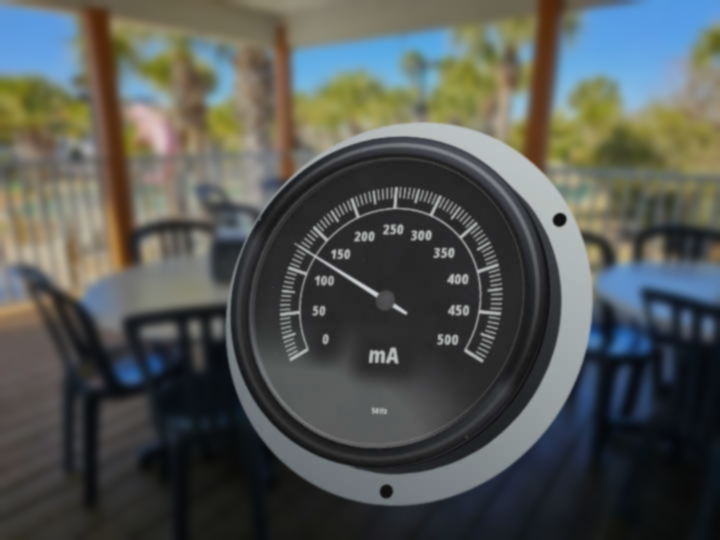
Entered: 125 mA
